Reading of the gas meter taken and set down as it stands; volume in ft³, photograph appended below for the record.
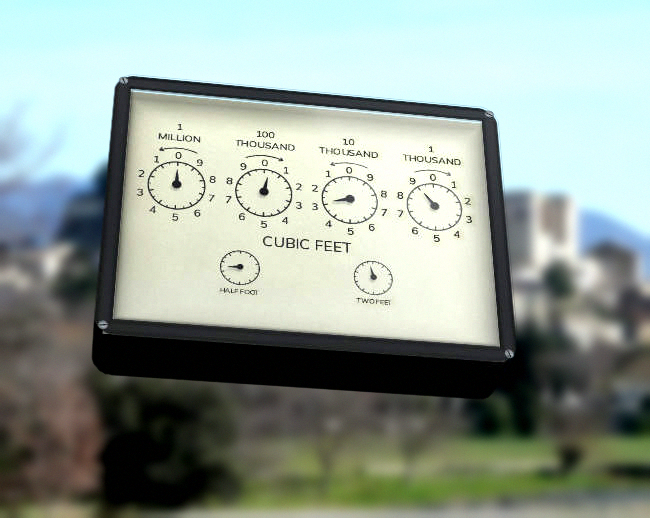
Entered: 2900 ft³
